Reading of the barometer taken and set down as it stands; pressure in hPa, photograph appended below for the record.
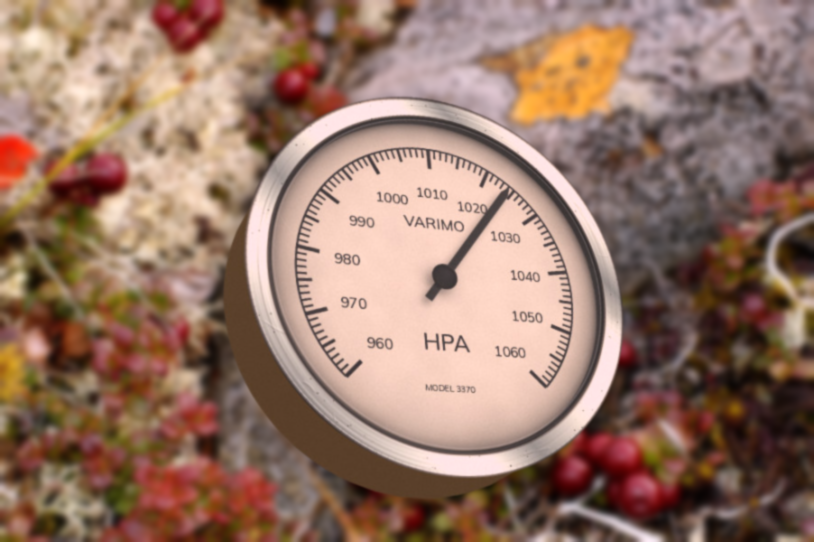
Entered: 1024 hPa
